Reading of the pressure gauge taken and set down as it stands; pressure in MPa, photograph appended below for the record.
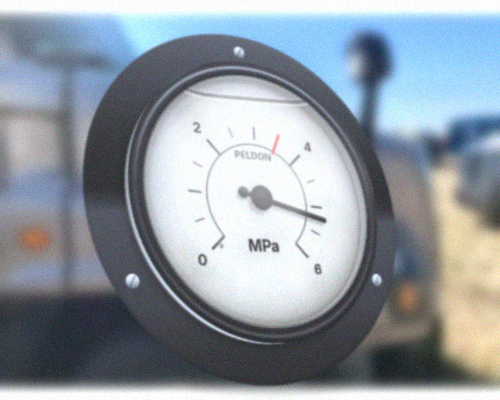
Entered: 5.25 MPa
